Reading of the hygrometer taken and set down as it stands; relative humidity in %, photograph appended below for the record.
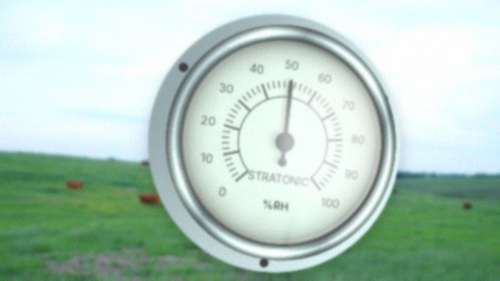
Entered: 50 %
